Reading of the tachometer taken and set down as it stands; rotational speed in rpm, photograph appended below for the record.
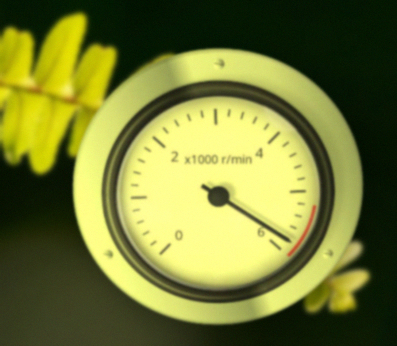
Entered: 5800 rpm
